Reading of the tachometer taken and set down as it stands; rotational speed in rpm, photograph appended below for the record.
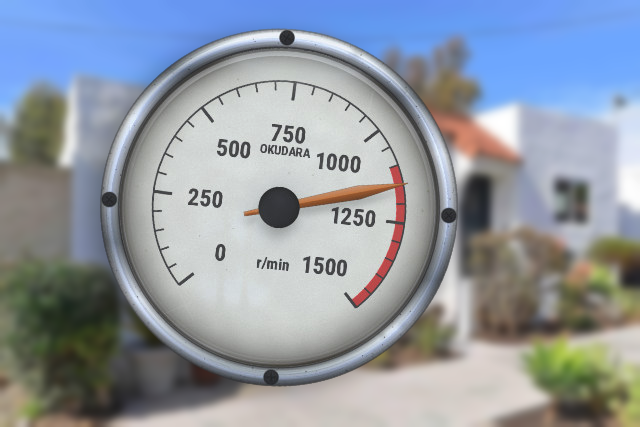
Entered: 1150 rpm
